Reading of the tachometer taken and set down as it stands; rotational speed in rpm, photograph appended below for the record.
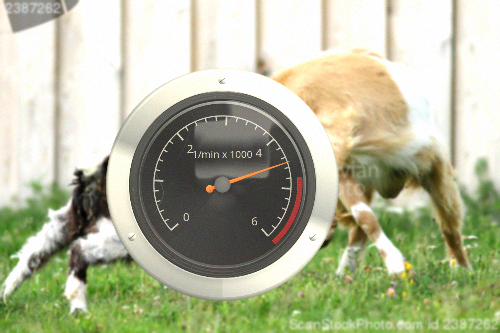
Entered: 4500 rpm
